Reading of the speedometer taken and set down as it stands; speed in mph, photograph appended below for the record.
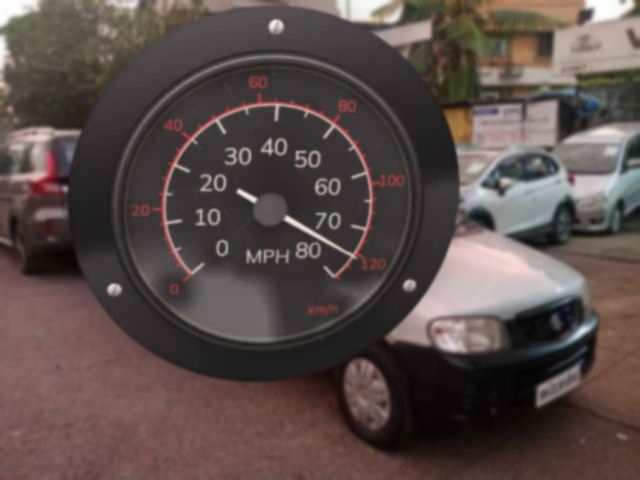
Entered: 75 mph
